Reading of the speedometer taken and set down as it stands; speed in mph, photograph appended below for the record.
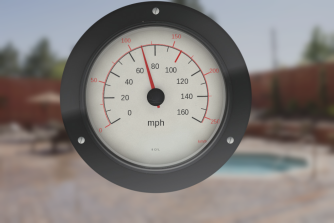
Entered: 70 mph
